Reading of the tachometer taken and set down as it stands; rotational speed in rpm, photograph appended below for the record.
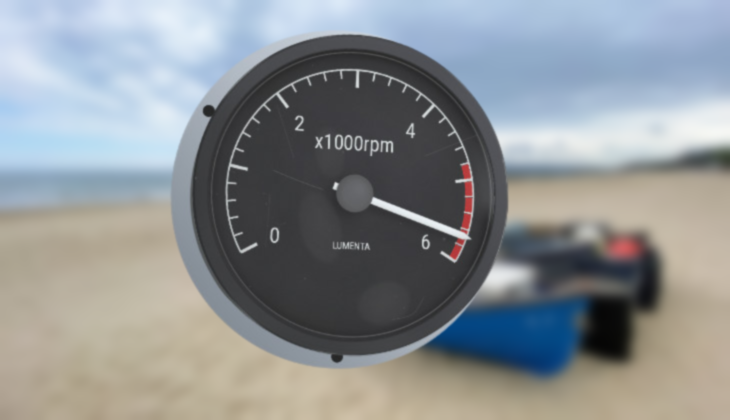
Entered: 5700 rpm
